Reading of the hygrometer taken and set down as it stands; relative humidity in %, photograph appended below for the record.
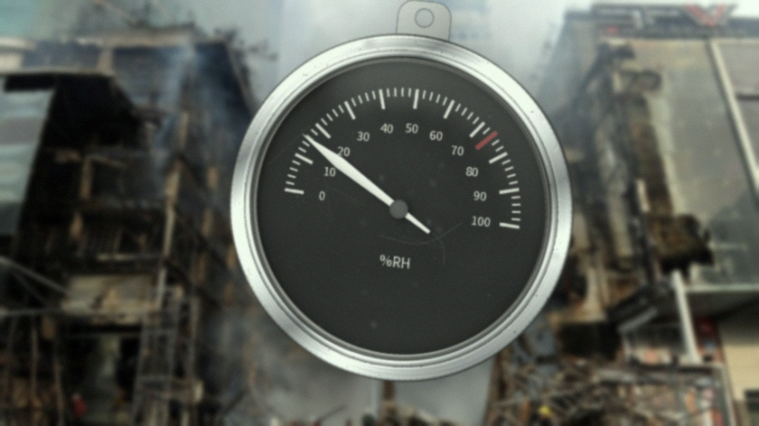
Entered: 16 %
